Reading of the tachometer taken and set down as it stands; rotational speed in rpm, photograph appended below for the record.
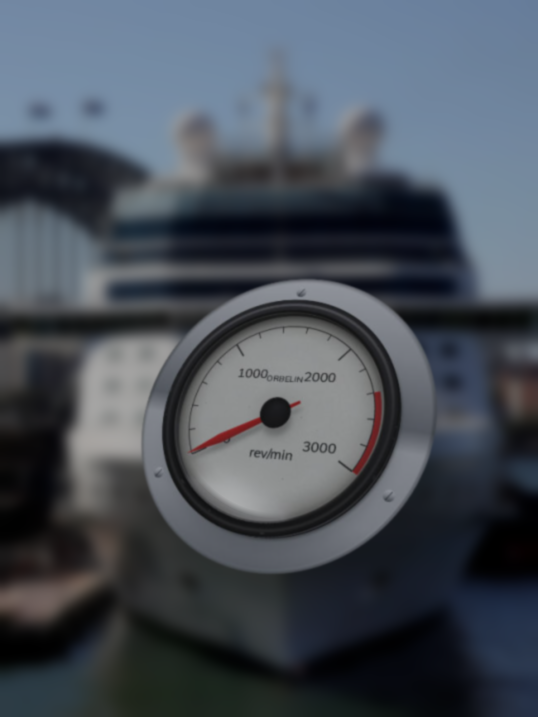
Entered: 0 rpm
